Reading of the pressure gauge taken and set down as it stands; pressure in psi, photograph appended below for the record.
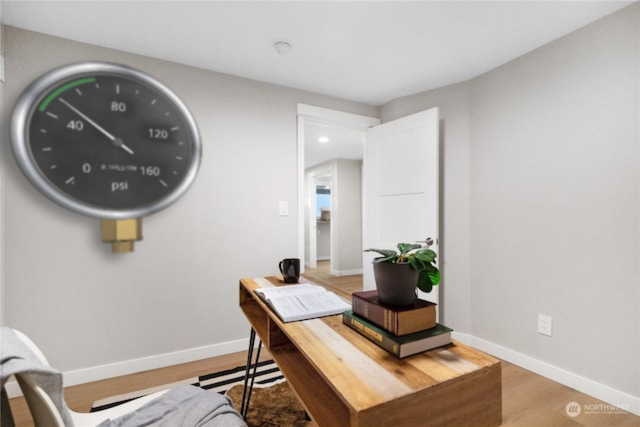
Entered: 50 psi
